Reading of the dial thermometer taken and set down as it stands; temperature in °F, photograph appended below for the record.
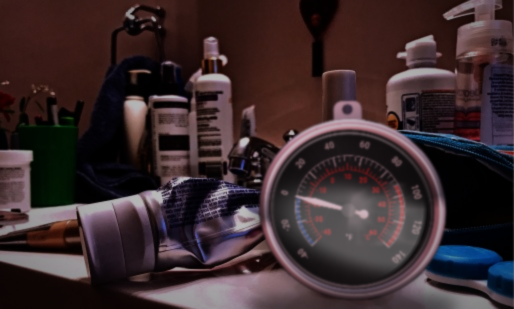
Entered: 0 °F
